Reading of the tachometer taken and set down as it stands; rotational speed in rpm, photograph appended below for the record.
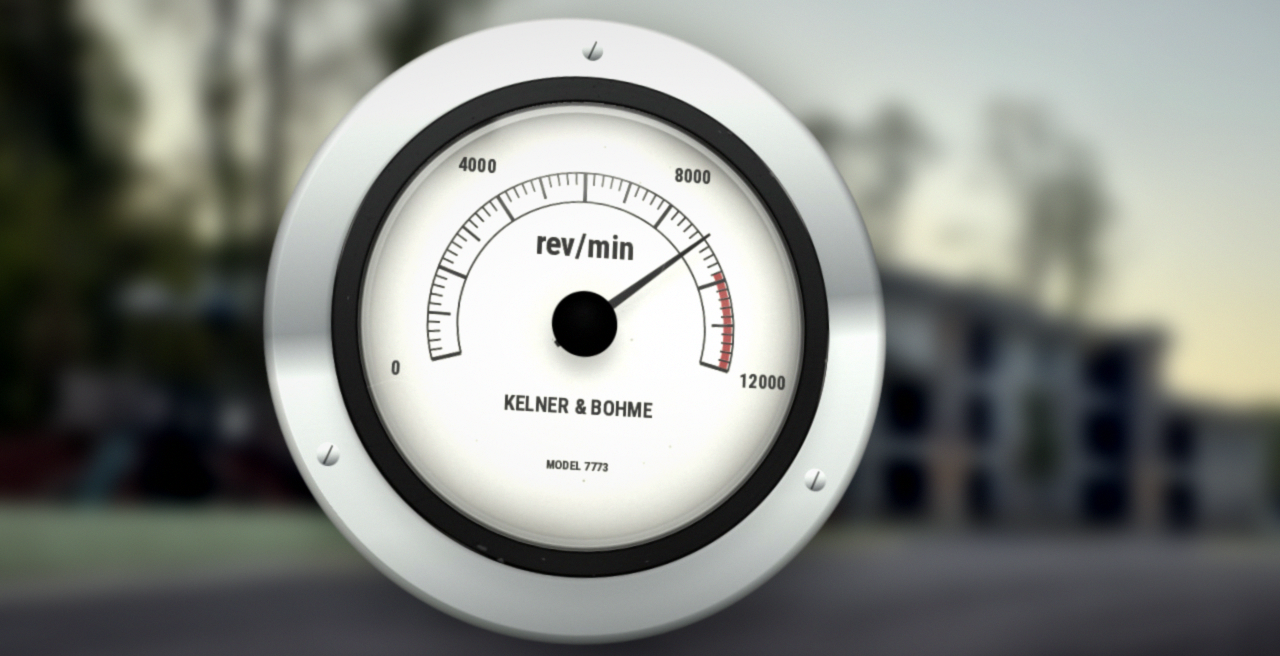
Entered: 9000 rpm
